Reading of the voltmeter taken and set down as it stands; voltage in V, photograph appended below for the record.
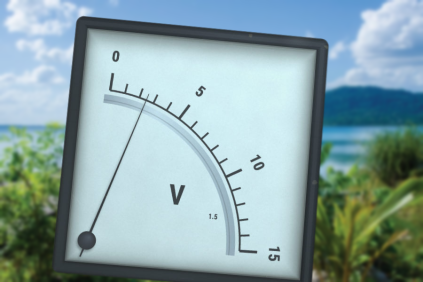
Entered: 2.5 V
